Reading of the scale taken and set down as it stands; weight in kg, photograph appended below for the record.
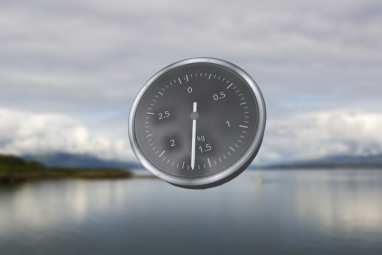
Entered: 1.65 kg
